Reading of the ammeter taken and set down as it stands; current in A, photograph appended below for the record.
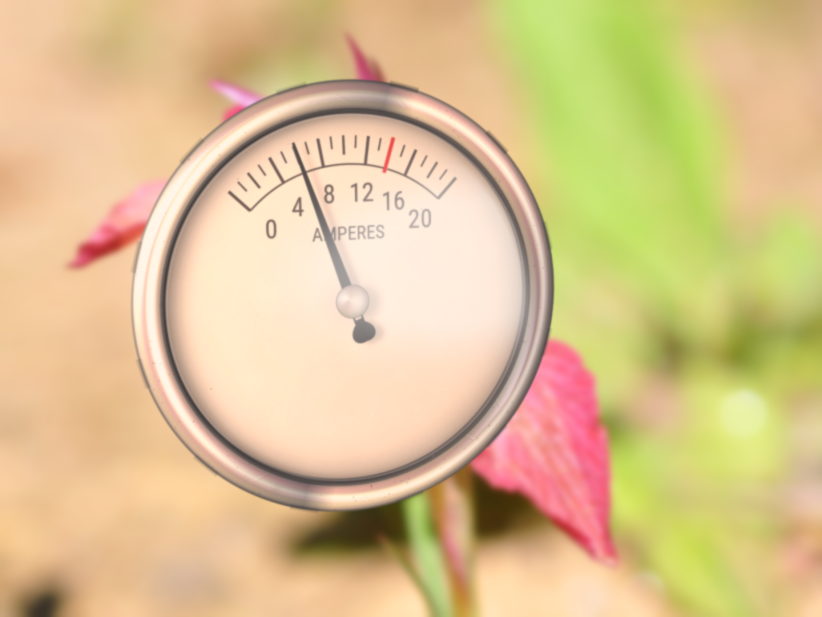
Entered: 6 A
